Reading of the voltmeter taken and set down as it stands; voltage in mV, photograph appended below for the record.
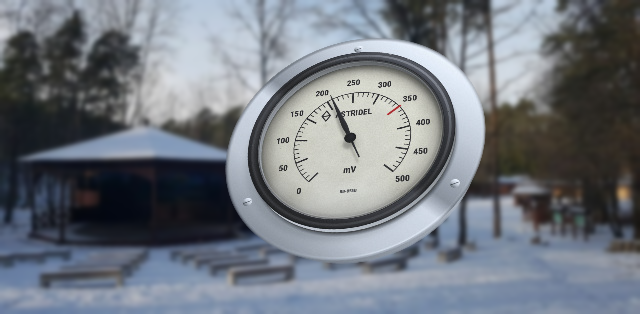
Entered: 210 mV
